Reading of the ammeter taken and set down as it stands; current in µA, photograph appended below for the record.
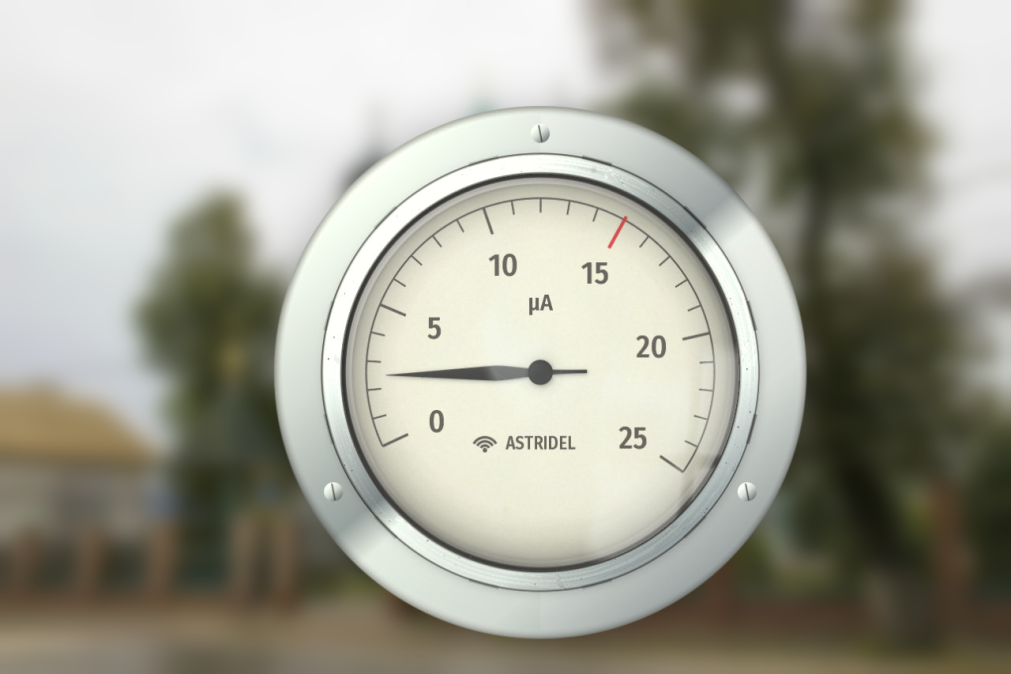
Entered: 2.5 µA
